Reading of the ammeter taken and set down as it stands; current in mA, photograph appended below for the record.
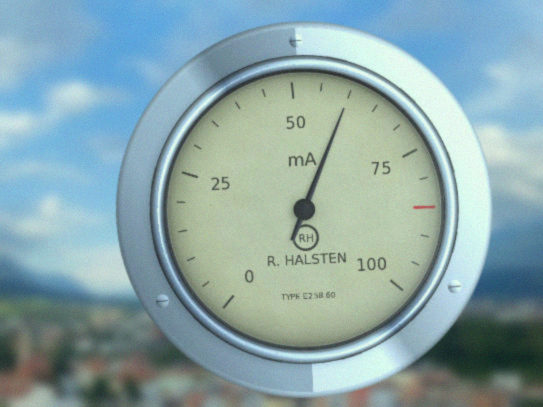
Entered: 60 mA
